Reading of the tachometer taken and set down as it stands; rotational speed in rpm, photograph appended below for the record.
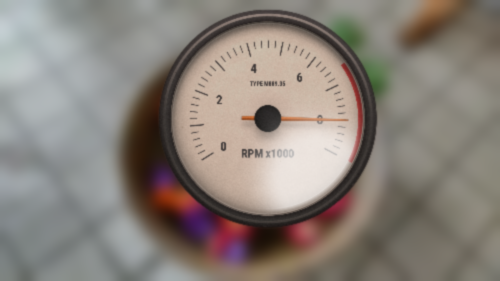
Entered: 8000 rpm
